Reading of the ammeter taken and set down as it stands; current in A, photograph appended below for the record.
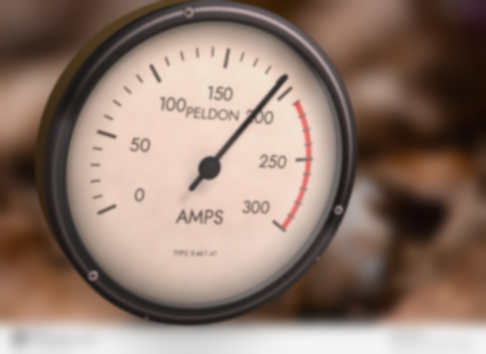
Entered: 190 A
